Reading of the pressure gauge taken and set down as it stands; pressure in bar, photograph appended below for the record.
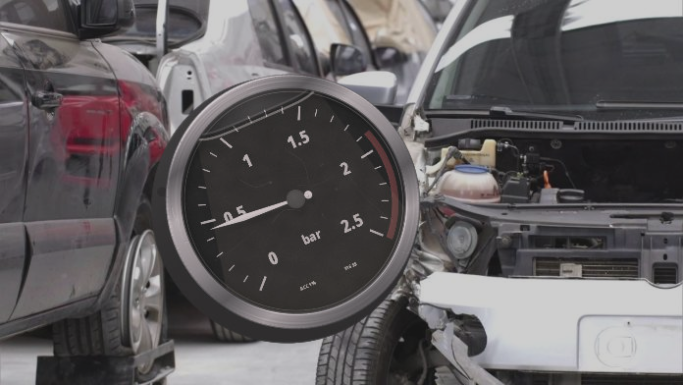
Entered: 0.45 bar
